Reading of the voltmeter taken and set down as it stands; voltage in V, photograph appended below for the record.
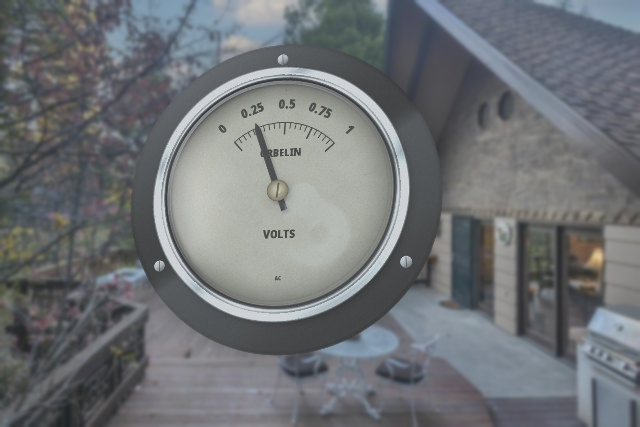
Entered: 0.25 V
